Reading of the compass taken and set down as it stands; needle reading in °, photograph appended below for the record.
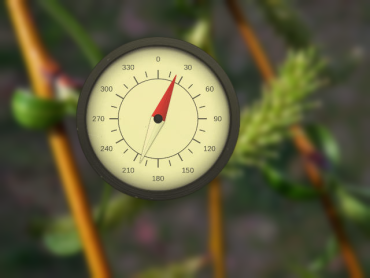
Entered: 22.5 °
